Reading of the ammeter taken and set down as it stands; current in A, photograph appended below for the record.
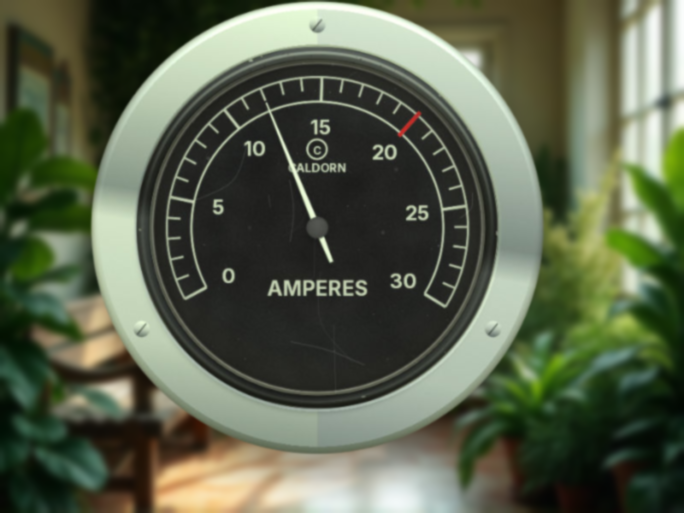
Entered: 12 A
